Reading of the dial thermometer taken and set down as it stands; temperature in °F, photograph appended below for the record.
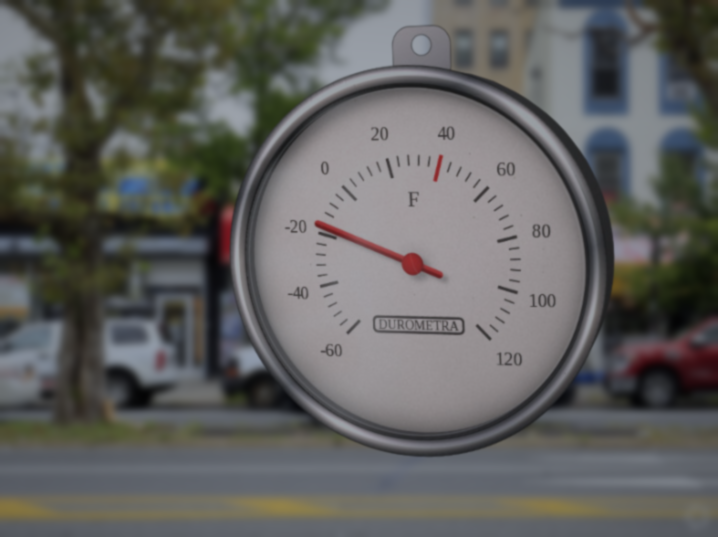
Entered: -16 °F
